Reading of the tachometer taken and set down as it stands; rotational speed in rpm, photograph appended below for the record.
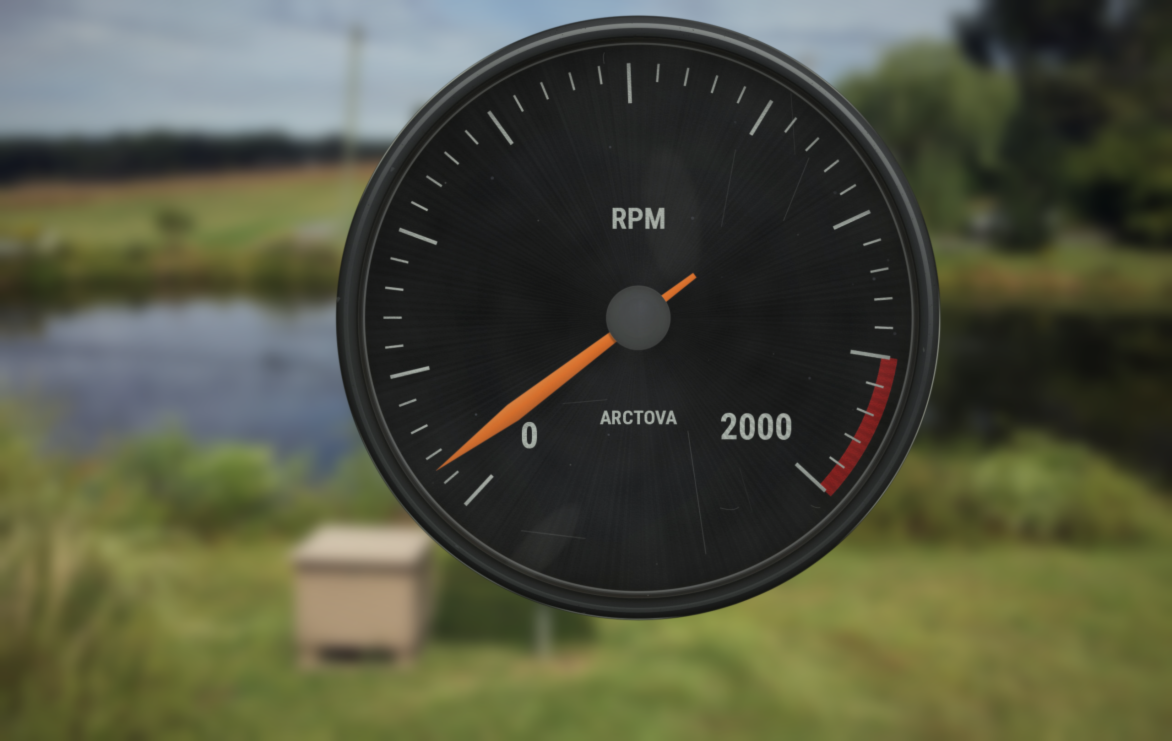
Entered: 75 rpm
